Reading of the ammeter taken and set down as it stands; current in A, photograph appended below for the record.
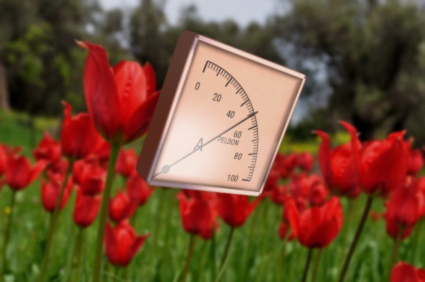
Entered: 50 A
